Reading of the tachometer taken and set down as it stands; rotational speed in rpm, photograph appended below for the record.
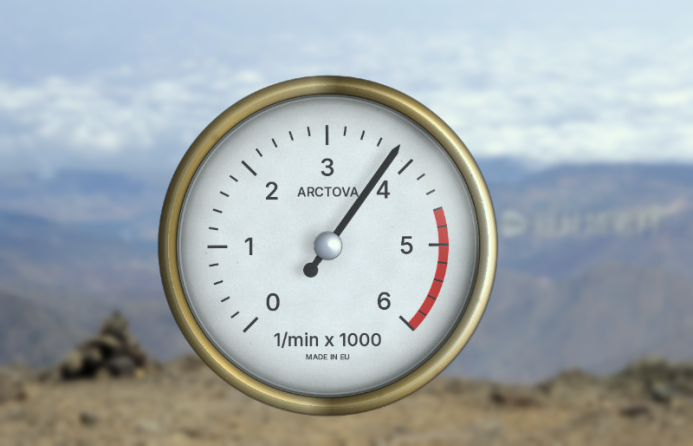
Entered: 3800 rpm
